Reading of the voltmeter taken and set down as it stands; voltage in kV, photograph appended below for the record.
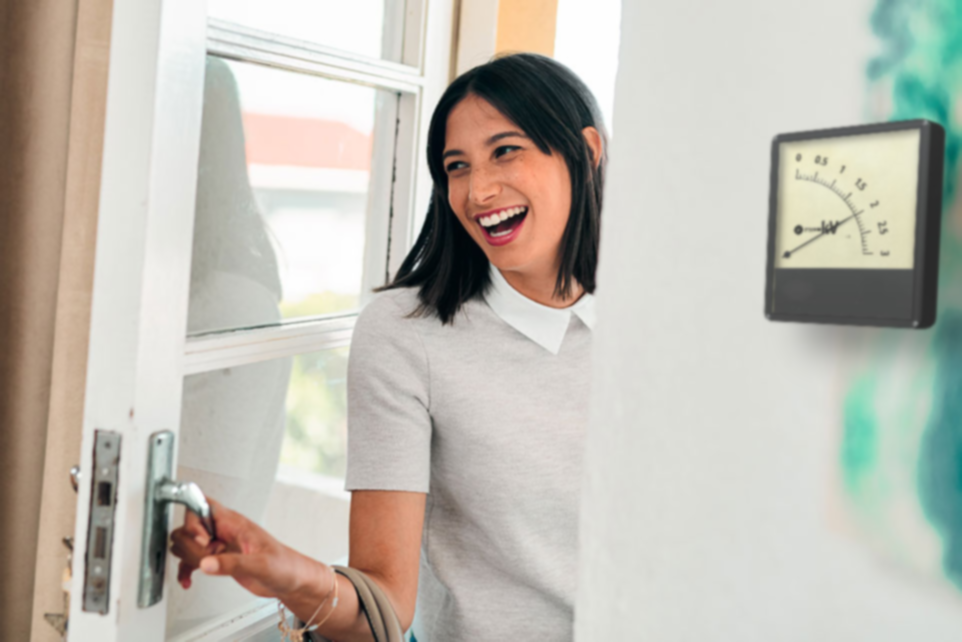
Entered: 2 kV
